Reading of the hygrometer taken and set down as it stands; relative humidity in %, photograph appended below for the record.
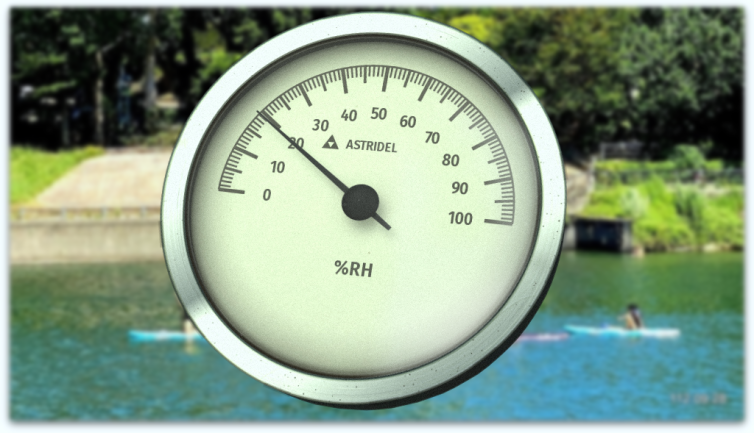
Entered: 19 %
